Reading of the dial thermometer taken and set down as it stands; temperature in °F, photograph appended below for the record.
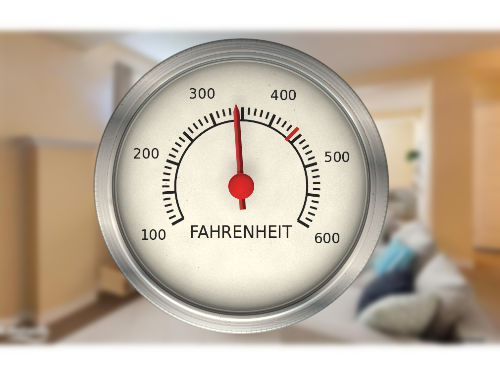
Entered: 340 °F
